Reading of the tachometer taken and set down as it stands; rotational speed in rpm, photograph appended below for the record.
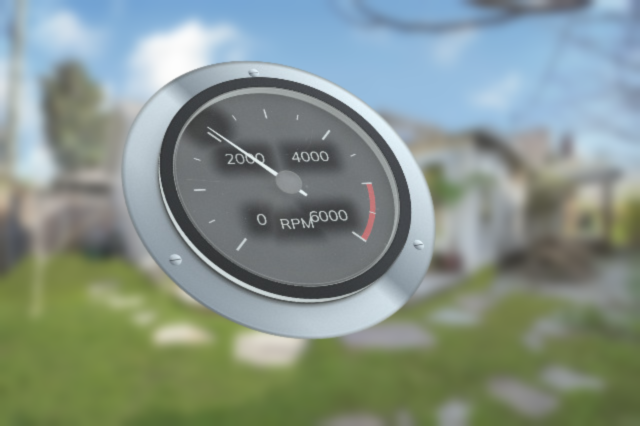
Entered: 2000 rpm
